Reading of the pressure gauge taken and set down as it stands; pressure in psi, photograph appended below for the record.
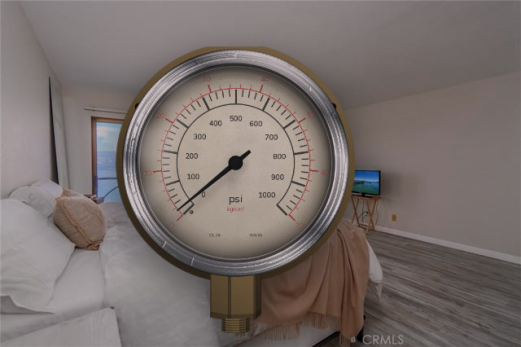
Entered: 20 psi
